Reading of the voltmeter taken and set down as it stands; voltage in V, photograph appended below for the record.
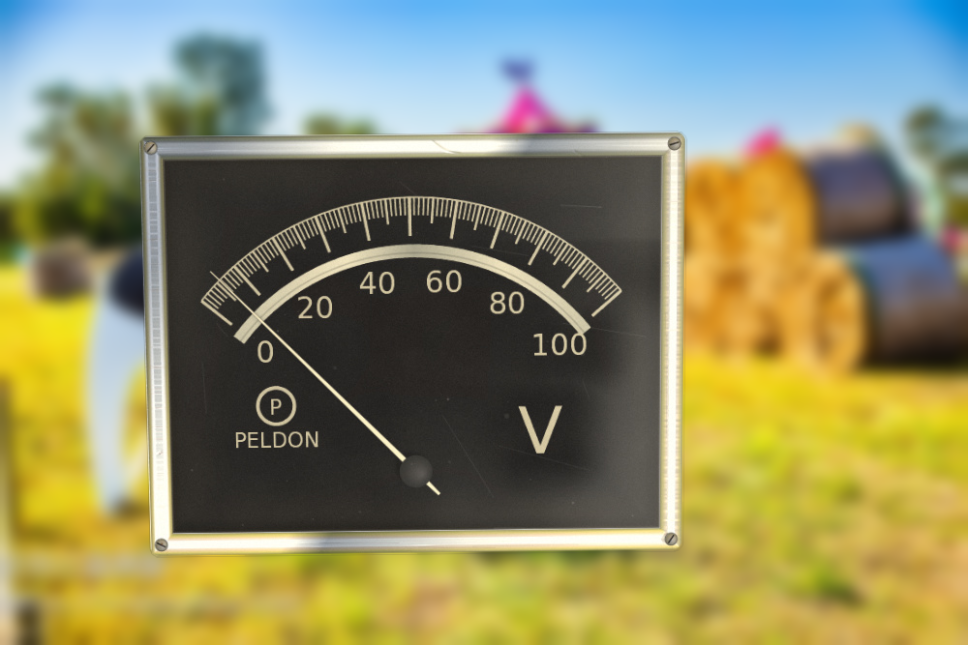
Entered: 6 V
